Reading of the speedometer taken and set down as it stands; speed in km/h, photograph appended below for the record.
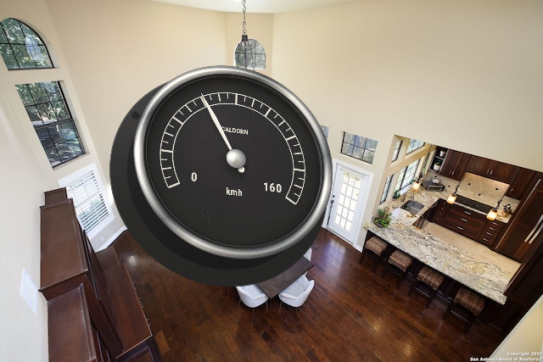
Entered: 60 km/h
